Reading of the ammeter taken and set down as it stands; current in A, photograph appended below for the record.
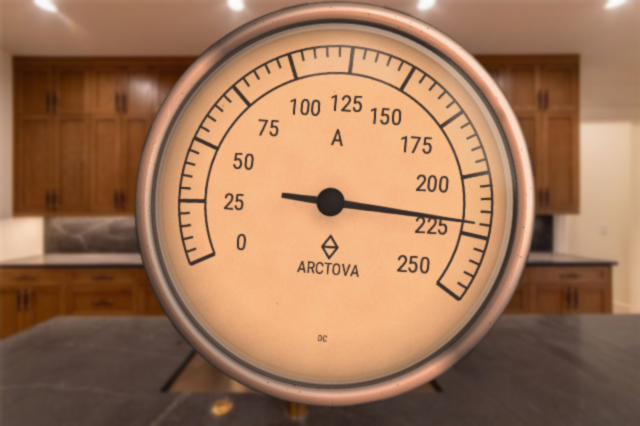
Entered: 220 A
